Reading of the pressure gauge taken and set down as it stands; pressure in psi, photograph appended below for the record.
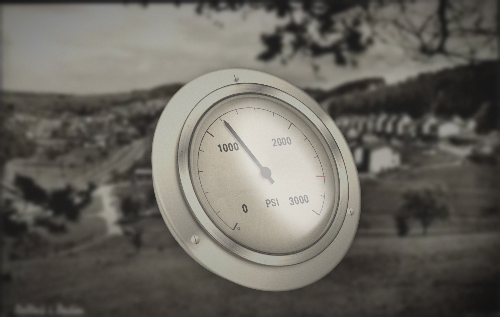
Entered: 1200 psi
